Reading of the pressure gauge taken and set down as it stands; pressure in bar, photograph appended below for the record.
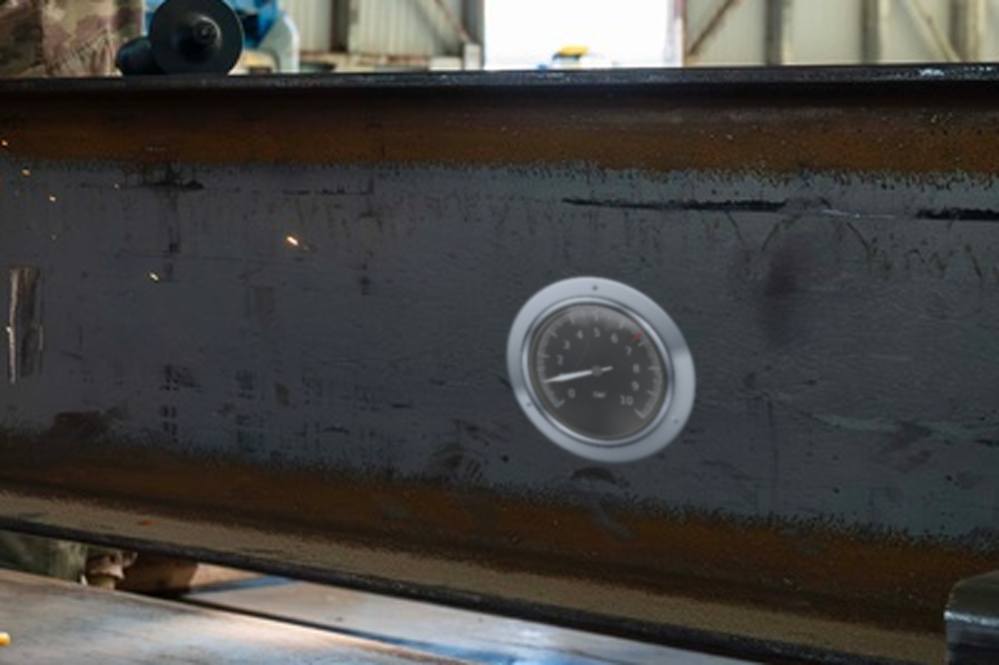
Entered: 1 bar
